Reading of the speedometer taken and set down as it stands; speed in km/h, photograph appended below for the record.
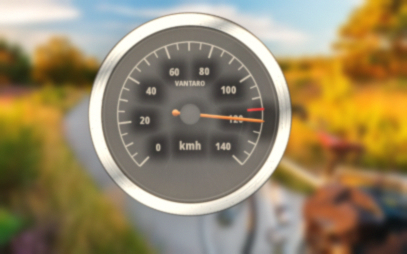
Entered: 120 km/h
